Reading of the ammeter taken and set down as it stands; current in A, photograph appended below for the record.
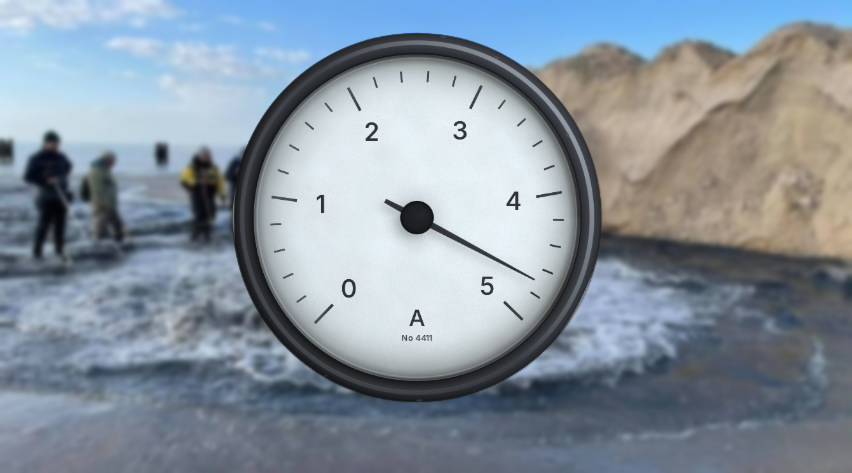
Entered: 4.7 A
